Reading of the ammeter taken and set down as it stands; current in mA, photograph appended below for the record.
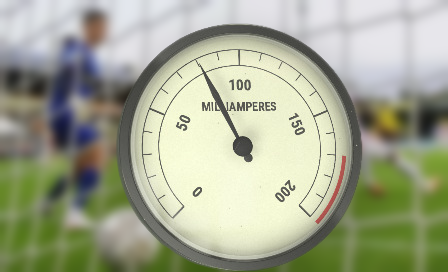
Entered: 80 mA
